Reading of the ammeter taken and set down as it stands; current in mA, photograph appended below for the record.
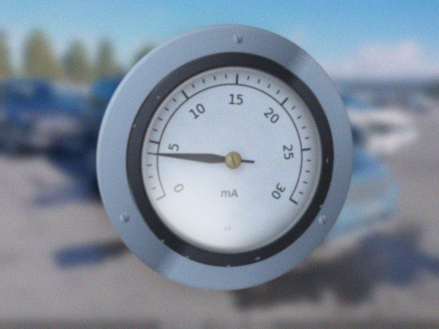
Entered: 4 mA
